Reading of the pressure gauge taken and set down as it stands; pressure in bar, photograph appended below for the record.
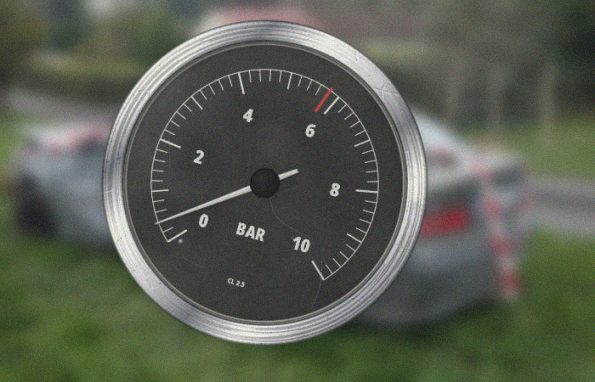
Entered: 0.4 bar
